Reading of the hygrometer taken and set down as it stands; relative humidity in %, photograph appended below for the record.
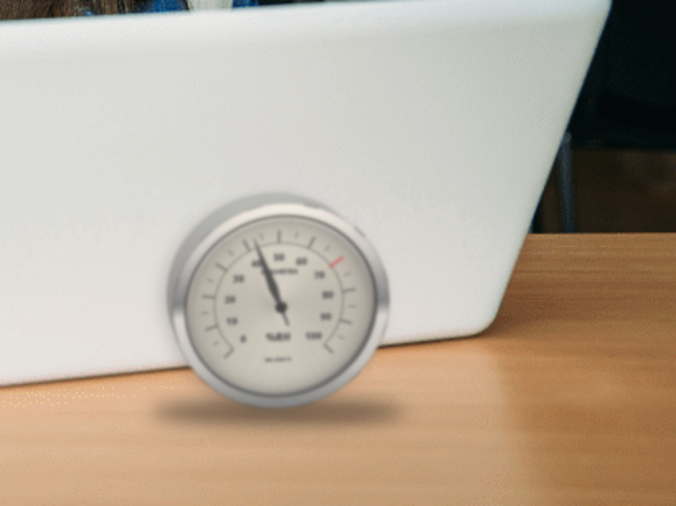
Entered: 42.5 %
